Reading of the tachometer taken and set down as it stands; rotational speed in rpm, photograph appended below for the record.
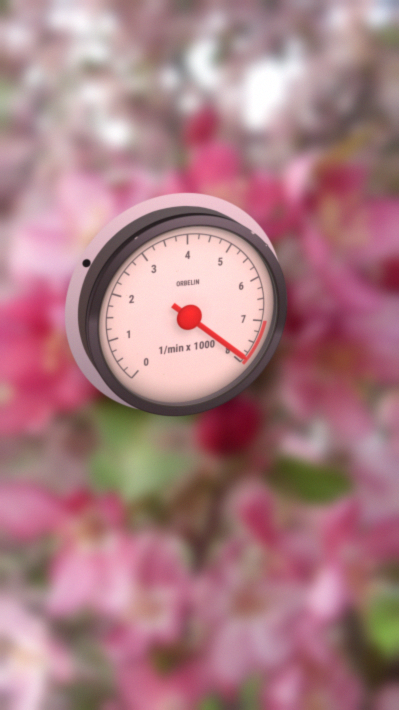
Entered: 7875 rpm
